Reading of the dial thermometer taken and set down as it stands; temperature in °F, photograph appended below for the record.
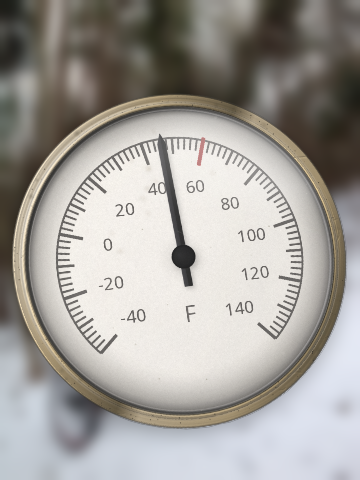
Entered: 46 °F
